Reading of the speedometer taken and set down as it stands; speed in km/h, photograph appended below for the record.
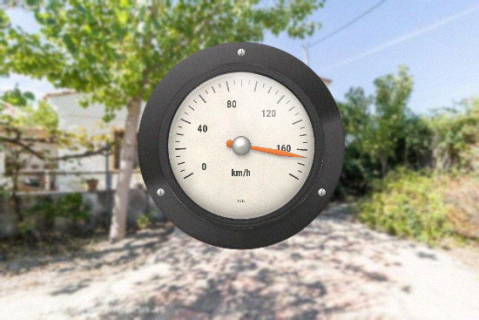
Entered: 165 km/h
